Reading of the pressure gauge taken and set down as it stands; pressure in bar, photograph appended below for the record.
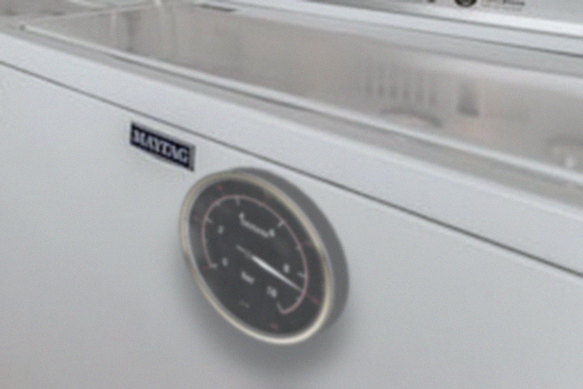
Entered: 8.5 bar
